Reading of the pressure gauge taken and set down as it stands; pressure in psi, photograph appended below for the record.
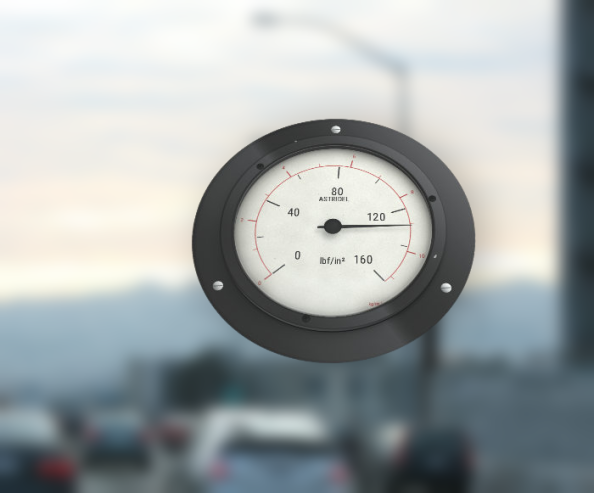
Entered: 130 psi
